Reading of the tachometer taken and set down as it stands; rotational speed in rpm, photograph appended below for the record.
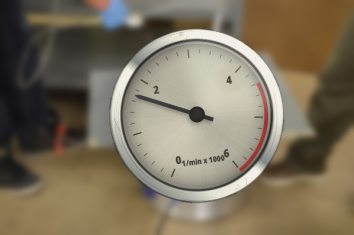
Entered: 1700 rpm
